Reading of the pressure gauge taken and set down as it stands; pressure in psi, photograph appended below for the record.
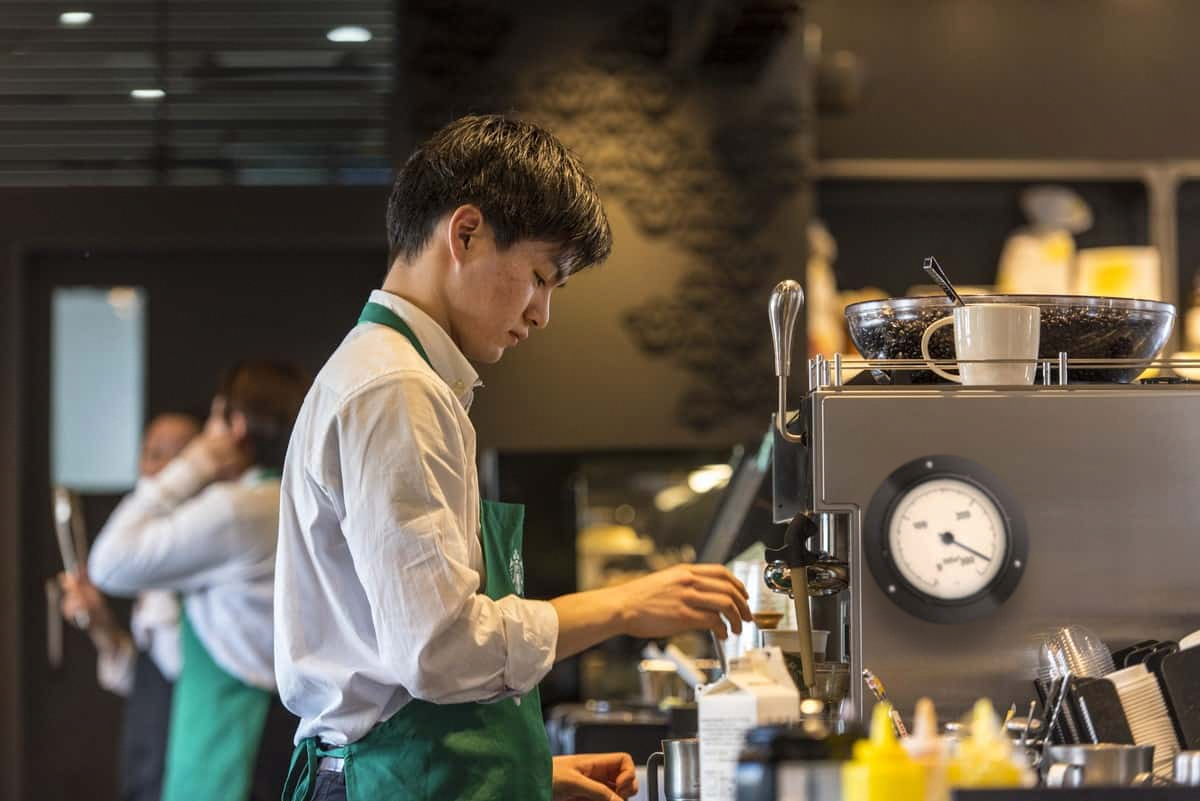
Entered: 280 psi
